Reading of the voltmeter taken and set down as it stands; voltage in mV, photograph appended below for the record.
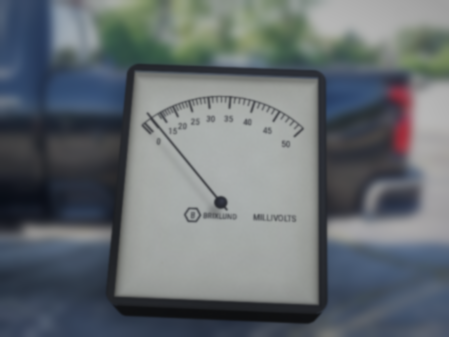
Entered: 10 mV
